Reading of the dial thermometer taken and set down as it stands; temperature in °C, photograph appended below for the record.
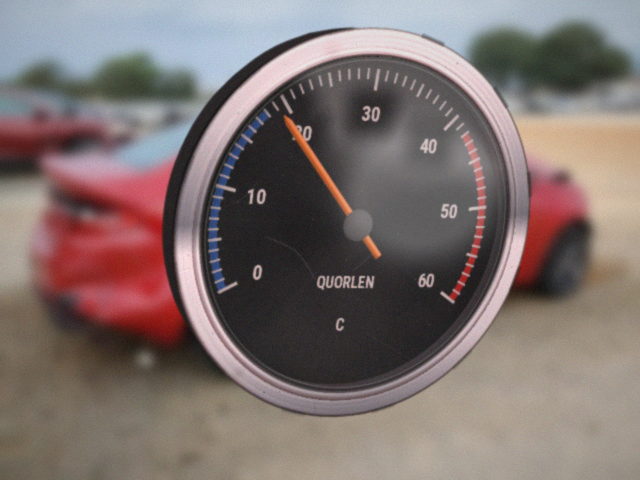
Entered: 19 °C
